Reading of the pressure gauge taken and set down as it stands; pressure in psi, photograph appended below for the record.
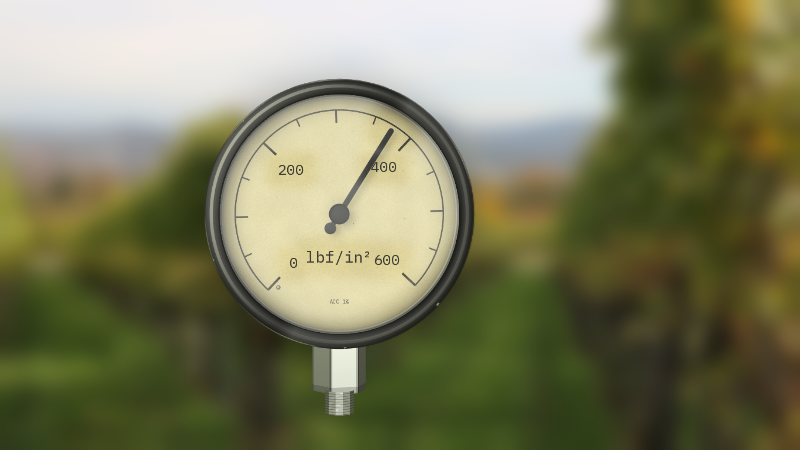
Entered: 375 psi
